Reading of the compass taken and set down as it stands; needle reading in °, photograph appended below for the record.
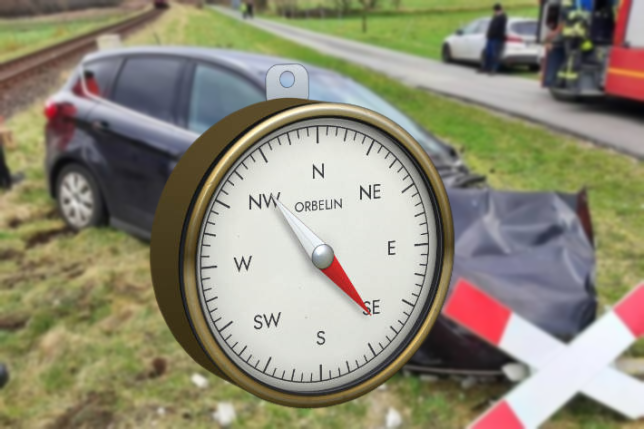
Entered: 140 °
